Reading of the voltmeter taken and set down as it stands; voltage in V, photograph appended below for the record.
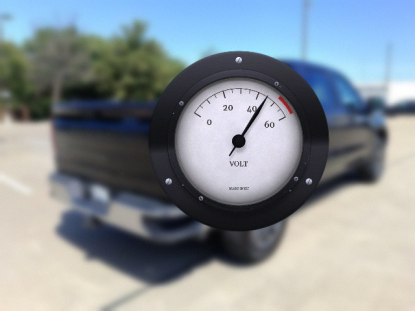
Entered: 45 V
